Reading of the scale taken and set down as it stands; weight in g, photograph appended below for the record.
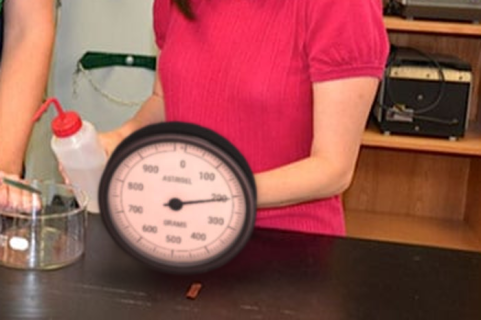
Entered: 200 g
